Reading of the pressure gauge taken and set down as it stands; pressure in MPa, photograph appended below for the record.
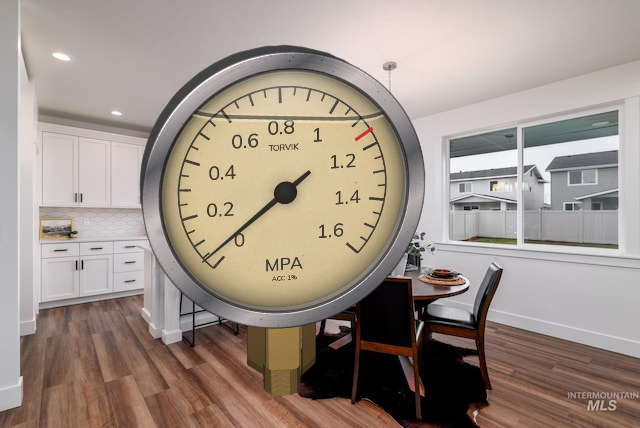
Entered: 0.05 MPa
